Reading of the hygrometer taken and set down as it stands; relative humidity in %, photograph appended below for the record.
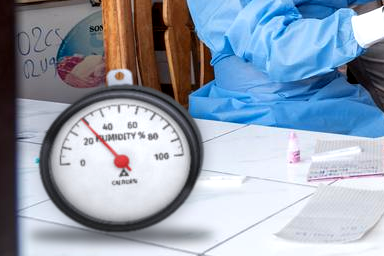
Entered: 30 %
